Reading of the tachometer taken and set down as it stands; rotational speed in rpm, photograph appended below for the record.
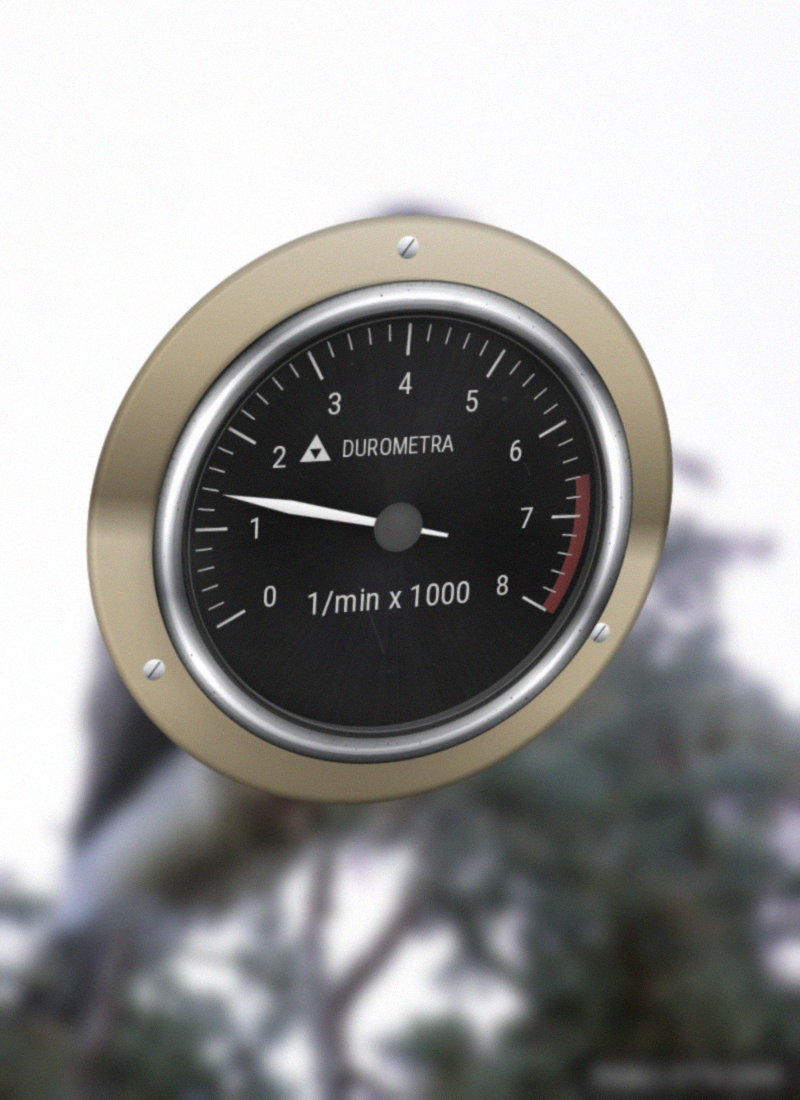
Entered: 1400 rpm
